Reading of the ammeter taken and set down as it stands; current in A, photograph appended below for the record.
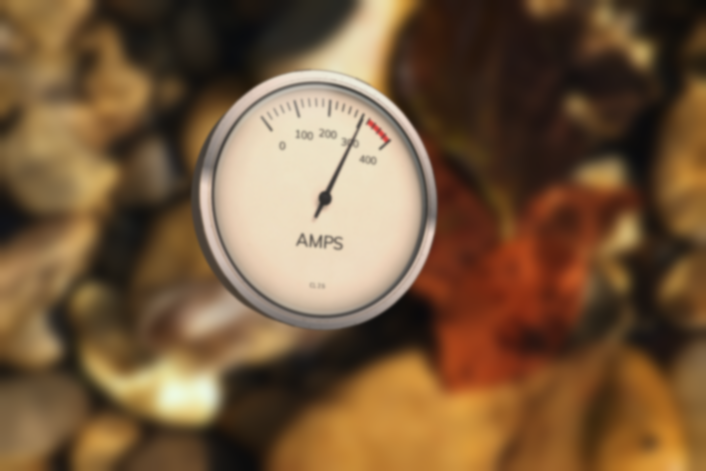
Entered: 300 A
